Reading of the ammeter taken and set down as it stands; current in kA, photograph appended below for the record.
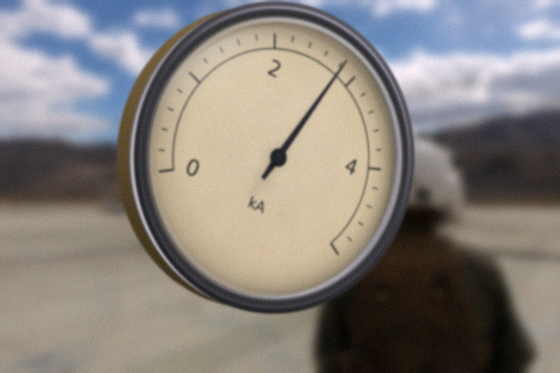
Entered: 2.8 kA
